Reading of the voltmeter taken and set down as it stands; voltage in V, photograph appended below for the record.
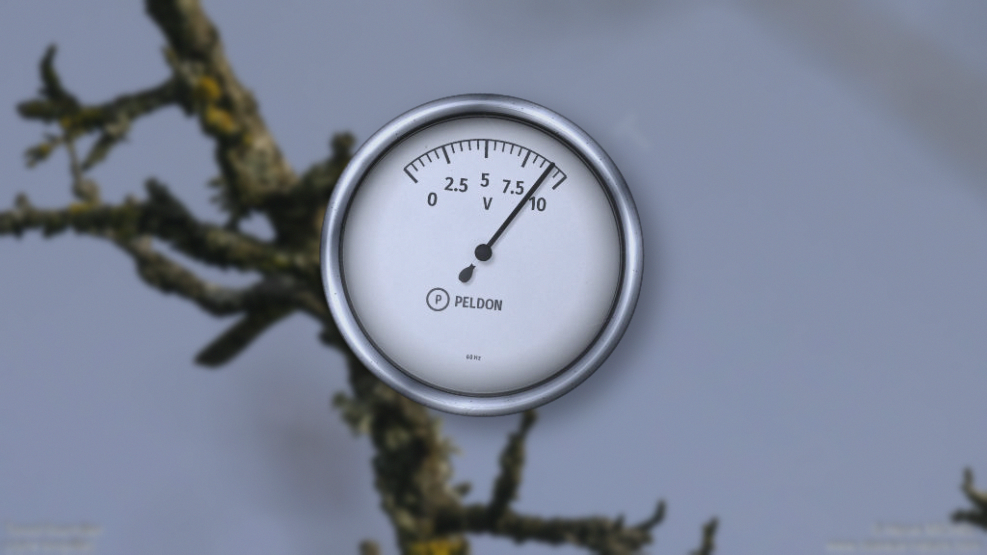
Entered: 9 V
